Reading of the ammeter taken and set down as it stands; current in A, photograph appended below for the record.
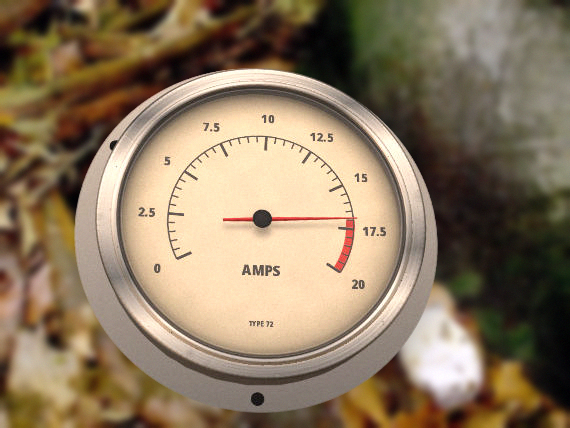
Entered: 17 A
